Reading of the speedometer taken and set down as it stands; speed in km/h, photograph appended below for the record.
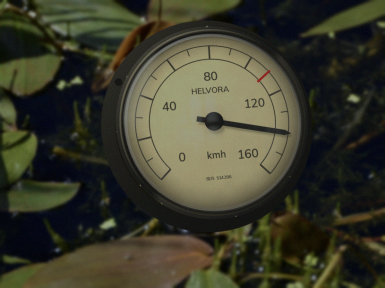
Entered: 140 km/h
